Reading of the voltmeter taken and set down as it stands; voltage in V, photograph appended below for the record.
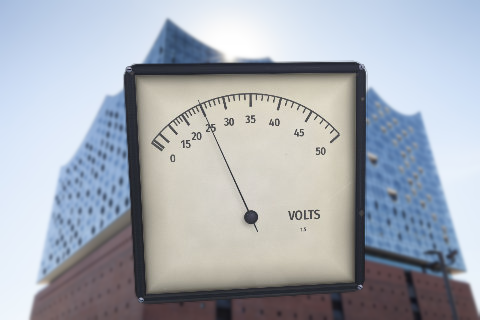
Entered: 25 V
